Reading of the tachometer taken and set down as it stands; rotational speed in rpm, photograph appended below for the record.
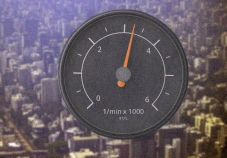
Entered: 3250 rpm
